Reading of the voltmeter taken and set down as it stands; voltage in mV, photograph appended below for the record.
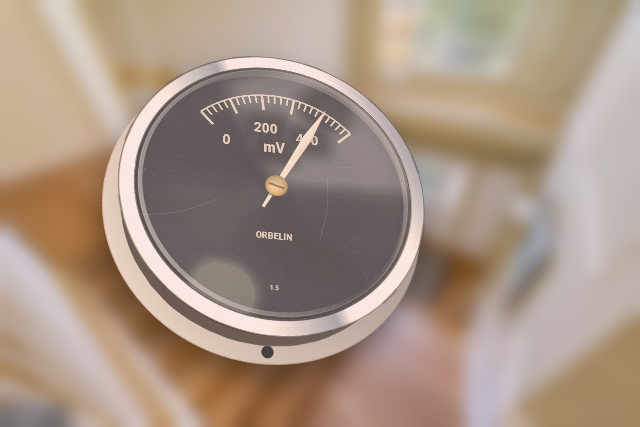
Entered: 400 mV
